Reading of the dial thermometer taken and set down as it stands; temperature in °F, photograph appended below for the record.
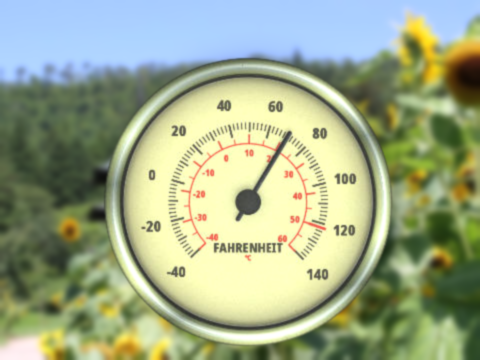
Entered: 70 °F
